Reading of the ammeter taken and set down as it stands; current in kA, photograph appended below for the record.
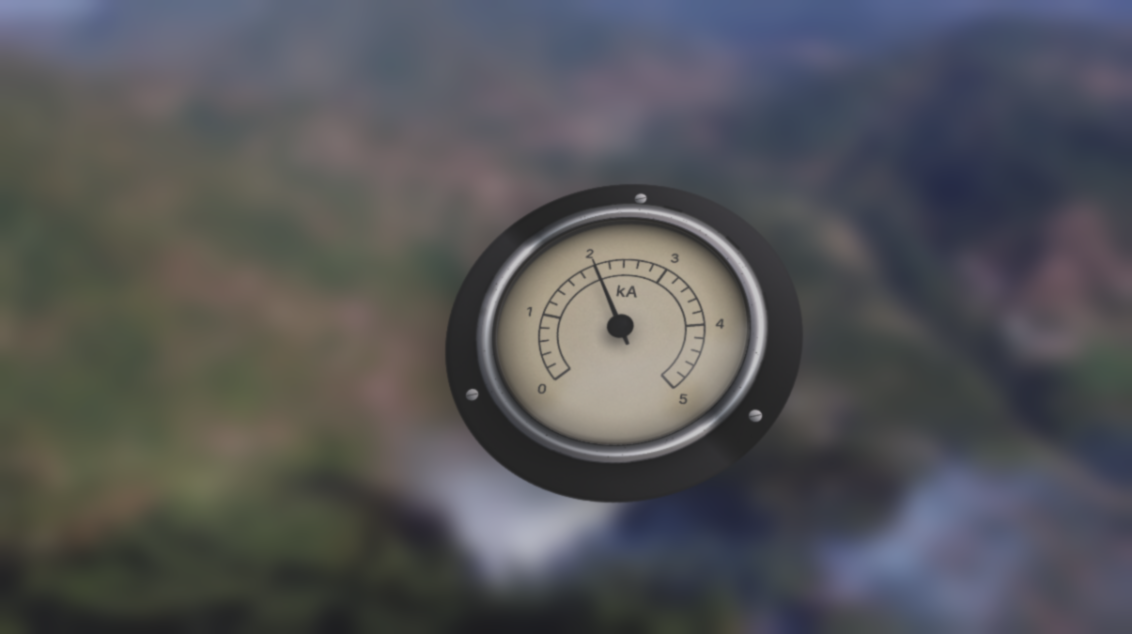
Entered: 2 kA
